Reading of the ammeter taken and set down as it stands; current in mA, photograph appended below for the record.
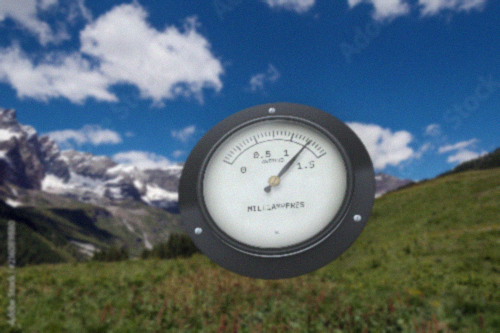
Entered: 1.25 mA
